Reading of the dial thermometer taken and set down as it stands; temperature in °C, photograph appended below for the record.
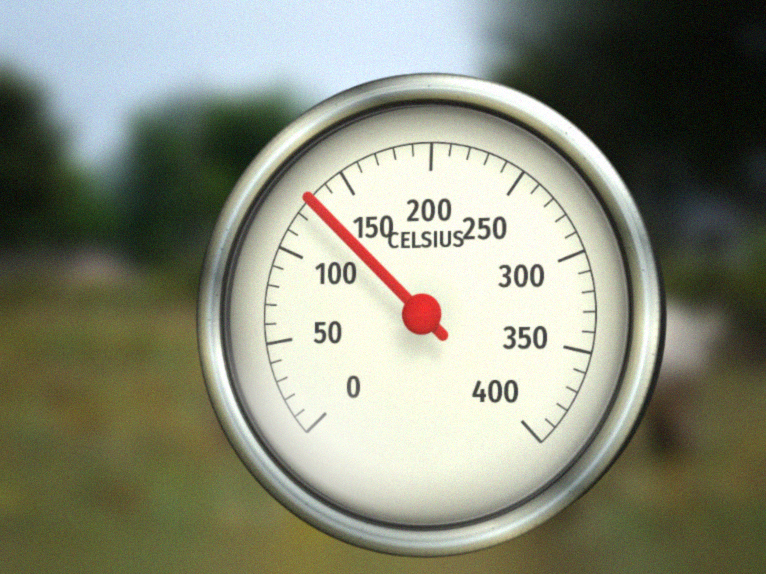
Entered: 130 °C
